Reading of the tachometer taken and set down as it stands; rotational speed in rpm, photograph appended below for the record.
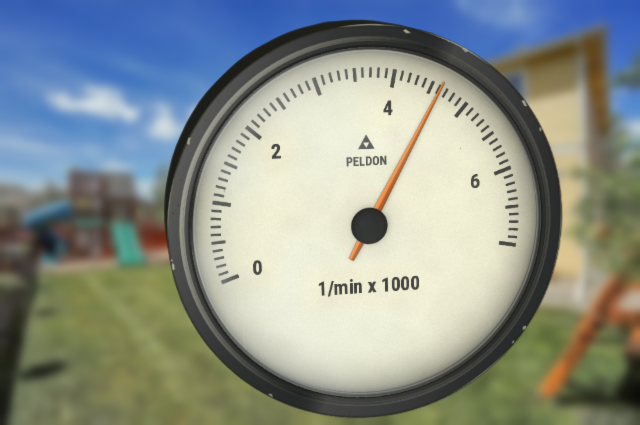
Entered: 4600 rpm
